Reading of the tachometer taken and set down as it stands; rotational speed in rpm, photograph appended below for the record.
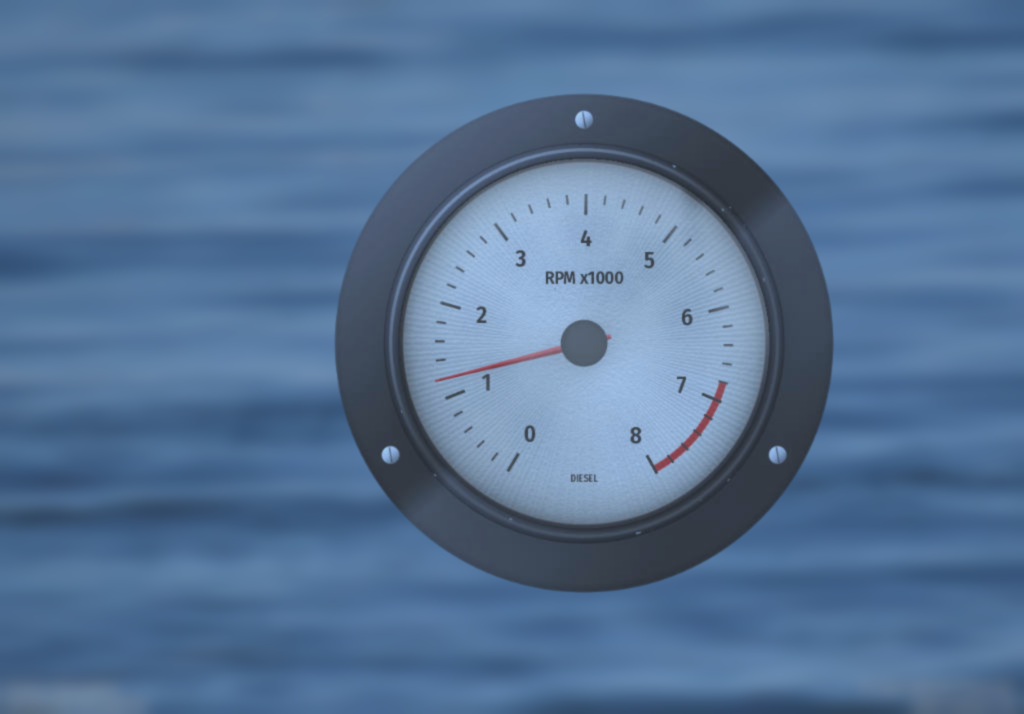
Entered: 1200 rpm
